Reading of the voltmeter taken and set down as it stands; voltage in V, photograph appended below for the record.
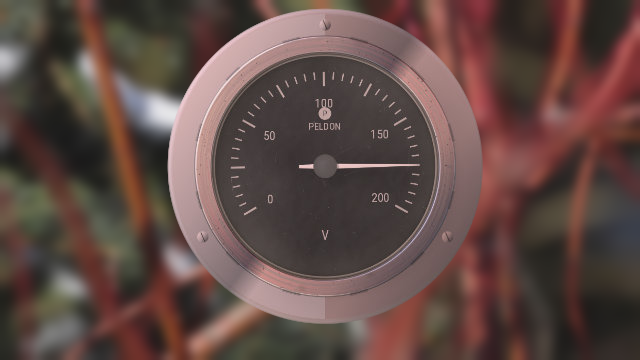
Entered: 175 V
